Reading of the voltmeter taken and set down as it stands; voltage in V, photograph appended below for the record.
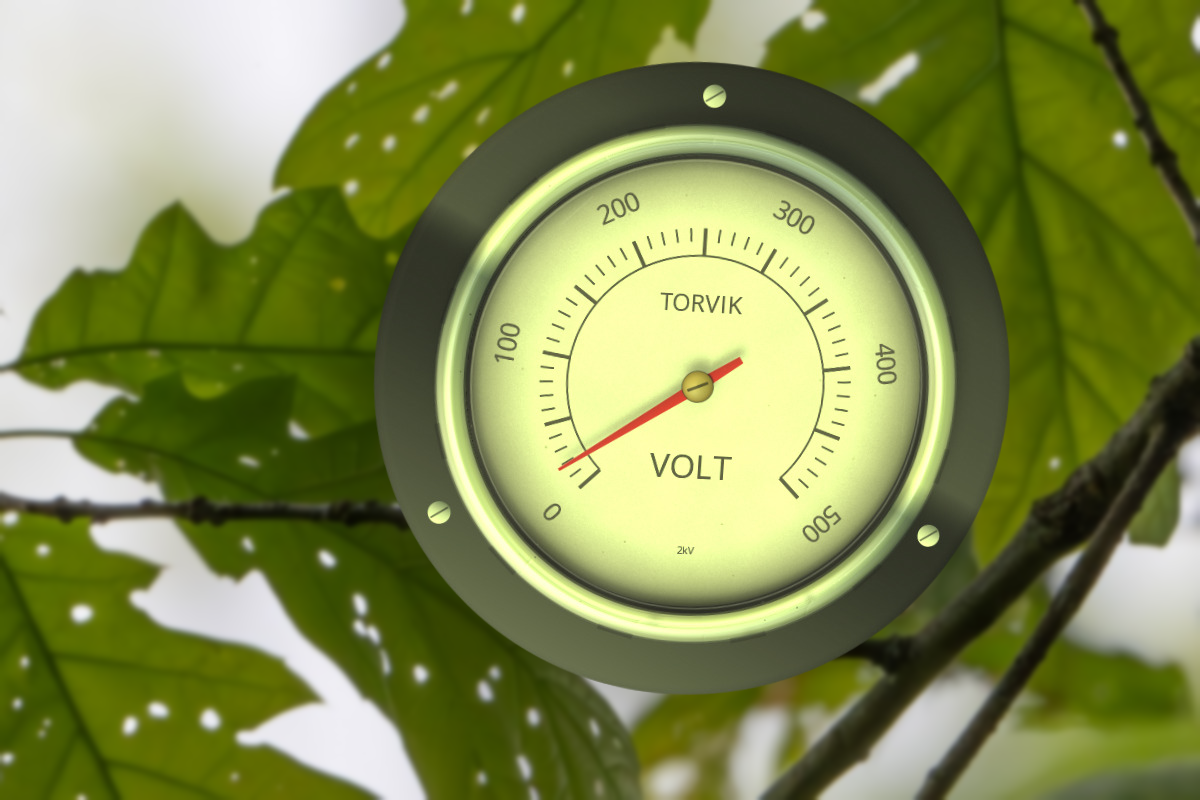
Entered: 20 V
